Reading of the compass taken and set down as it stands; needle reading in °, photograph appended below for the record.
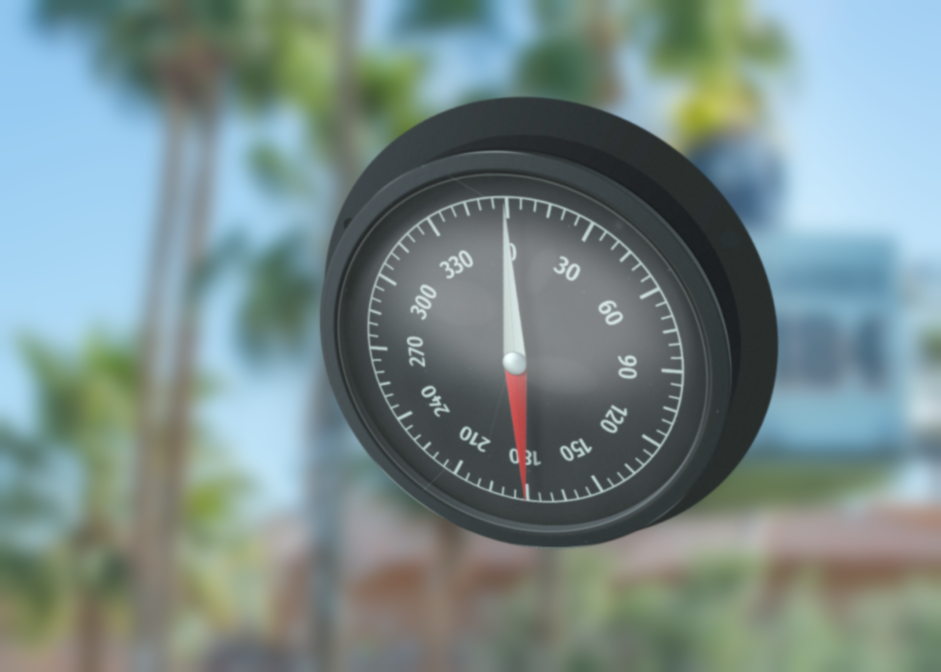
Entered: 180 °
